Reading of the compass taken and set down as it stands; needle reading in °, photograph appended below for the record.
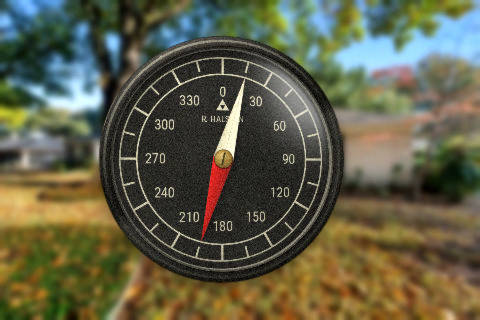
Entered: 195 °
